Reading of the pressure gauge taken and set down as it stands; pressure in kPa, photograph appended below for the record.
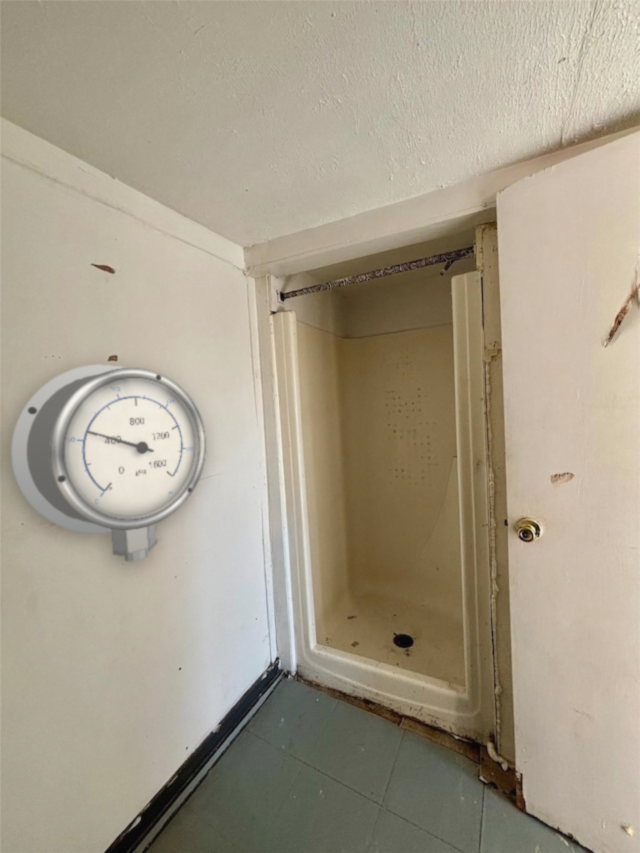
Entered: 400 kPa
